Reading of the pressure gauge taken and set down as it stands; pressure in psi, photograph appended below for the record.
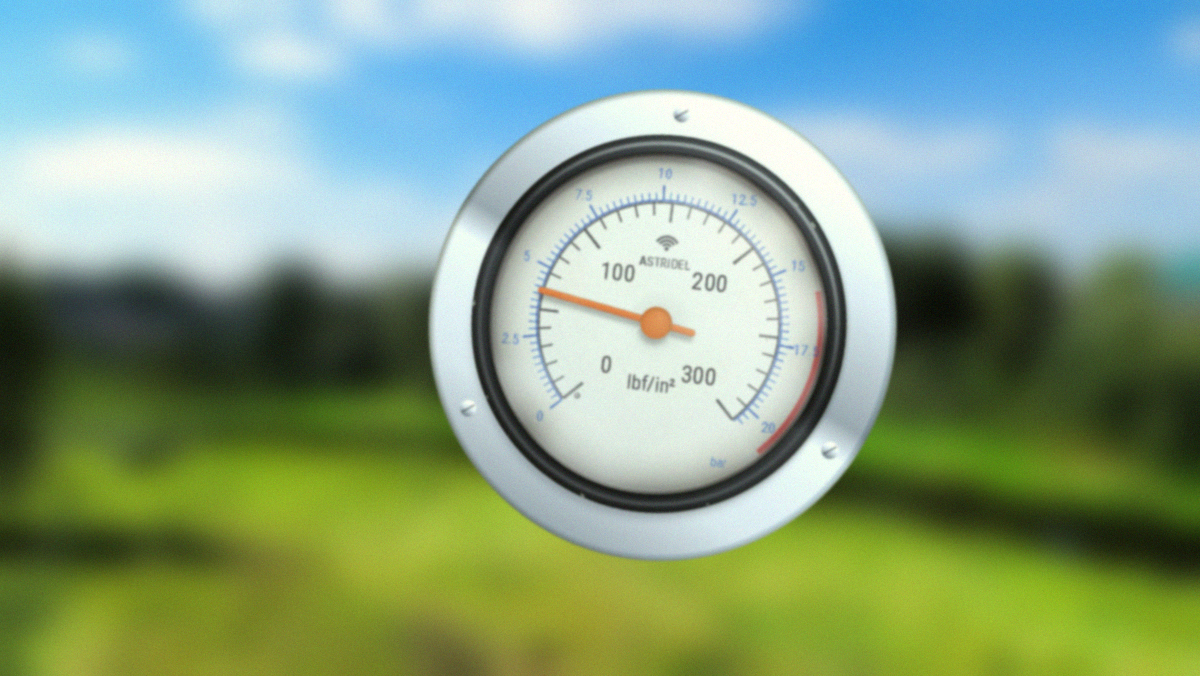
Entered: 60 psi
